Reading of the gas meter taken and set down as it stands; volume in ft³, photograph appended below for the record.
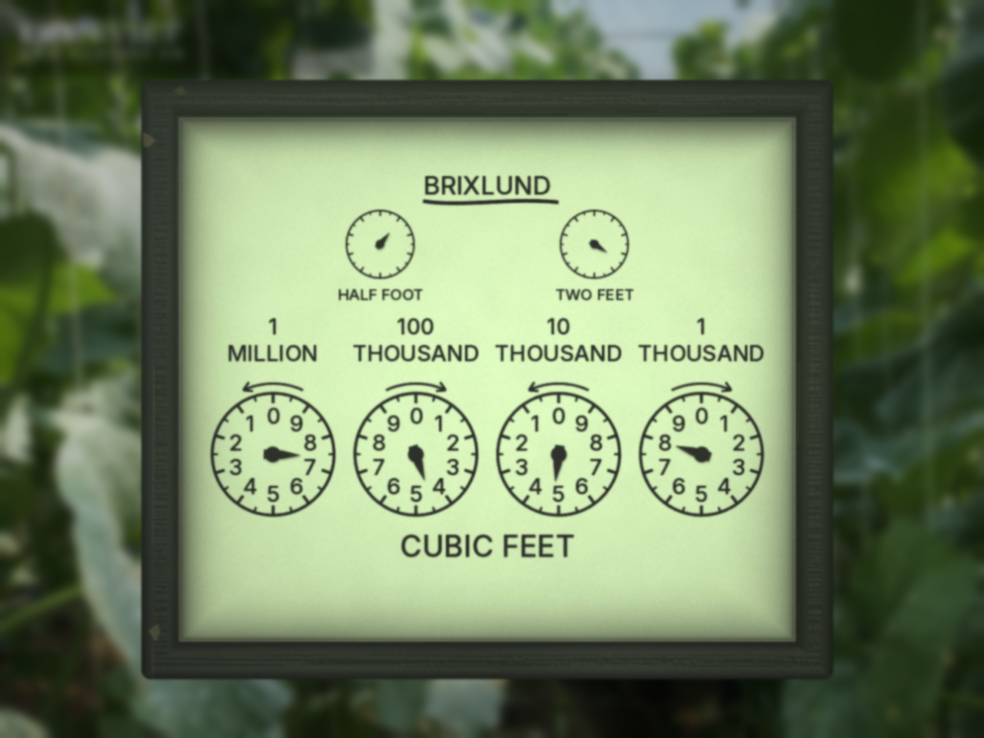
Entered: 744800 ft³
